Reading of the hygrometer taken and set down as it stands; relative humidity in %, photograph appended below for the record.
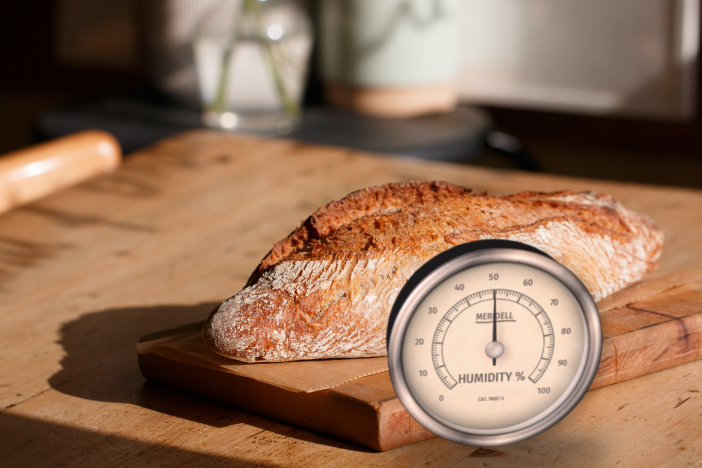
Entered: 50 %
